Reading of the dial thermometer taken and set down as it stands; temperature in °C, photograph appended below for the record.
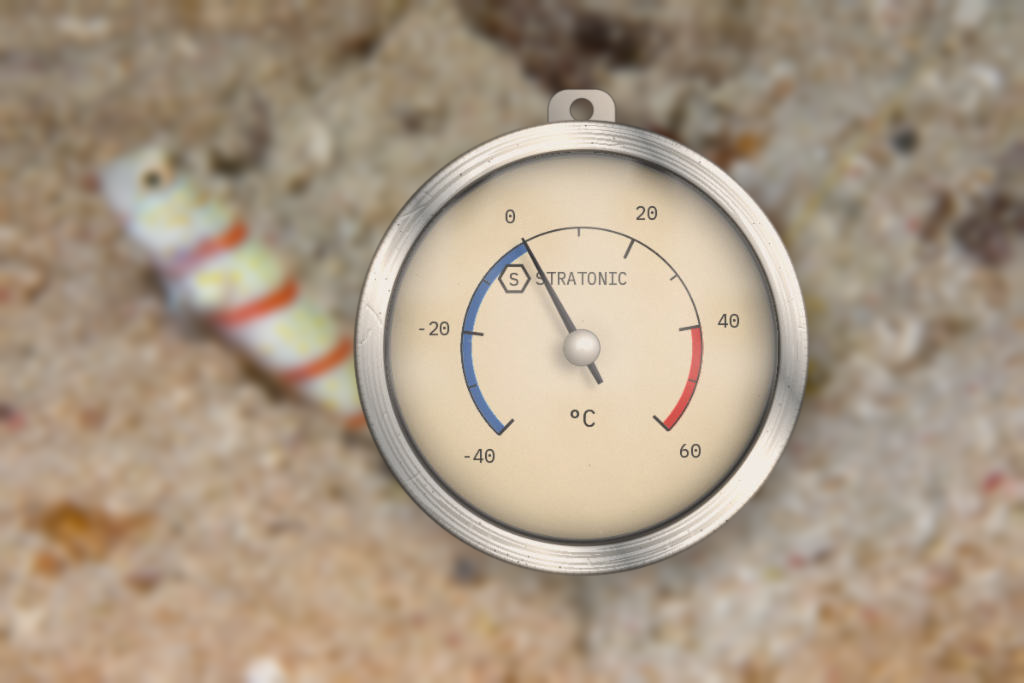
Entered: 0 °C
